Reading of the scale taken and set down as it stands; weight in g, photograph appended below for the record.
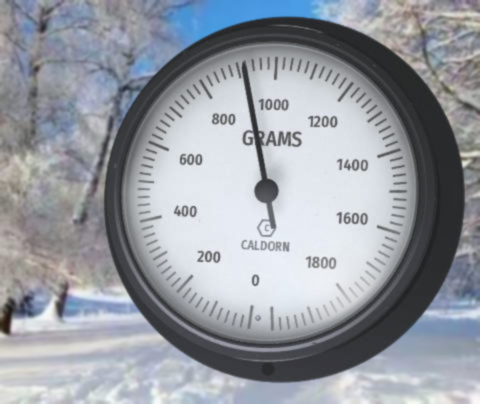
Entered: 920 g
